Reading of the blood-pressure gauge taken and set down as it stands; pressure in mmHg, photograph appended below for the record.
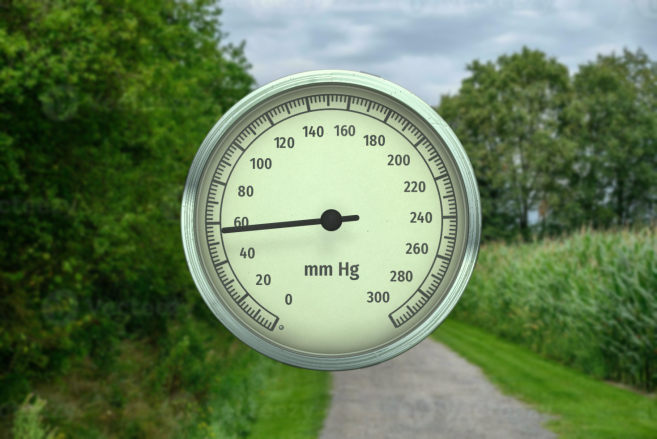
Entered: 56 mmHg
